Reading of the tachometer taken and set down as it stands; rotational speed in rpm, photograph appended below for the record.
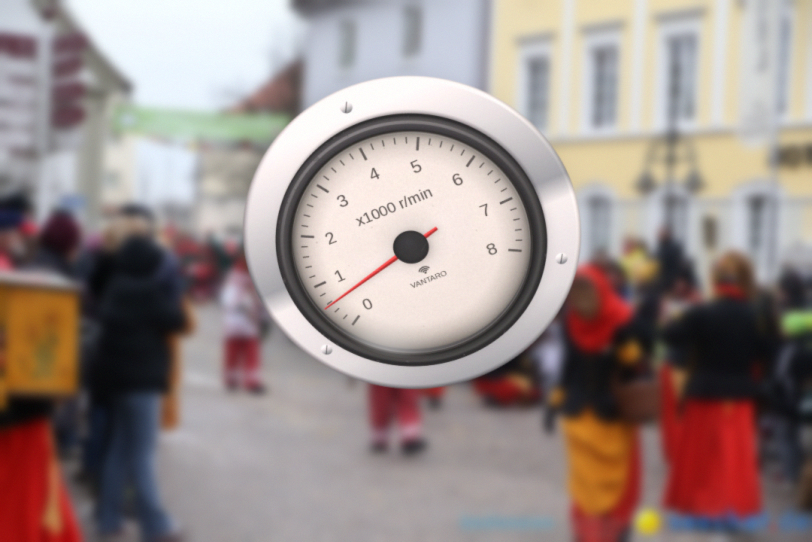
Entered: 600 rpm
